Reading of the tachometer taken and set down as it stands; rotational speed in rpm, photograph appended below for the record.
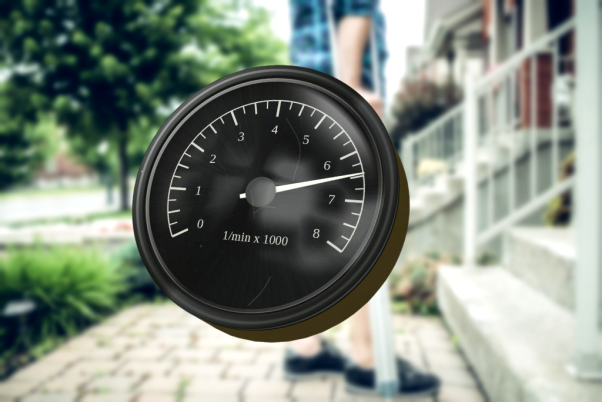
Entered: 6500 rpm
